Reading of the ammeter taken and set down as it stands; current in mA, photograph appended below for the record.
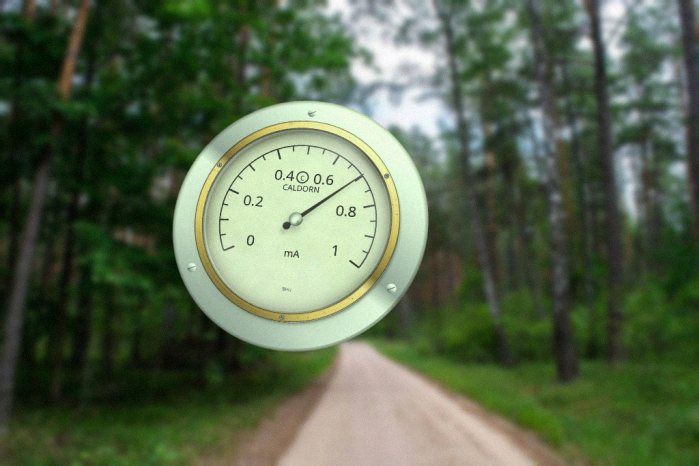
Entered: 0.7 mA
